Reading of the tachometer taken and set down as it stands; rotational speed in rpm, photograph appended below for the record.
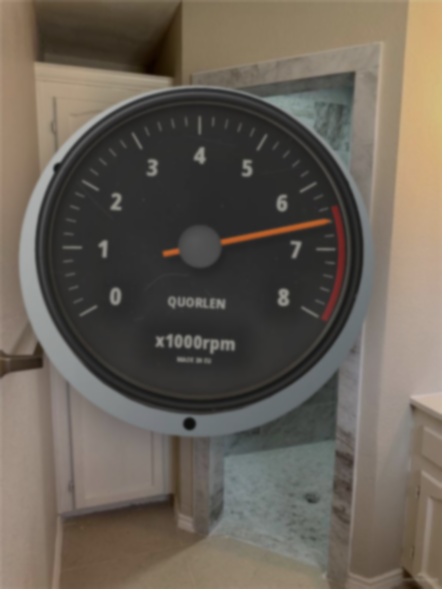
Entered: 6600 rpm
